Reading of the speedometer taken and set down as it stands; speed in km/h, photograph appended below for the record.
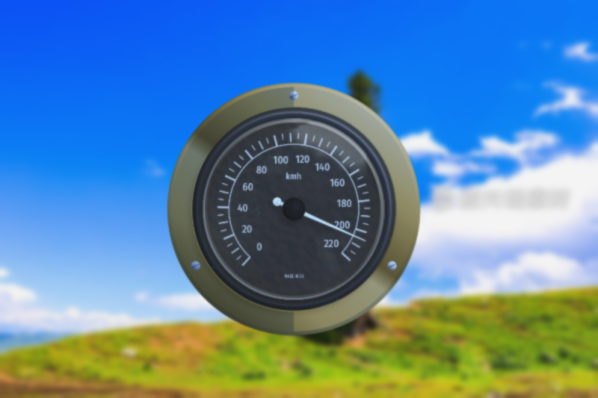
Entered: 205 km/h
